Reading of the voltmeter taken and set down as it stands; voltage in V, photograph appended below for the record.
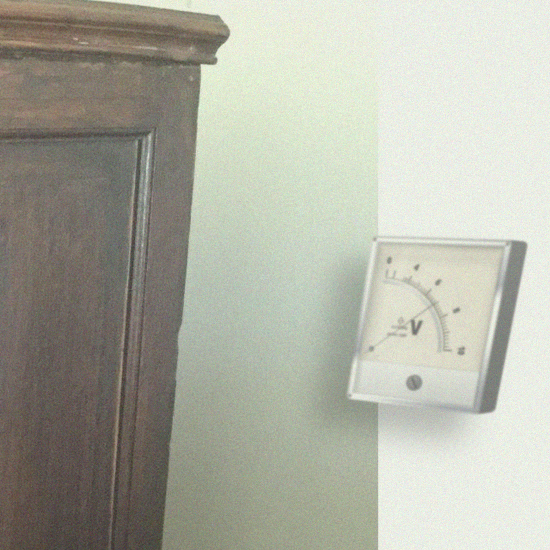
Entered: 7 V
